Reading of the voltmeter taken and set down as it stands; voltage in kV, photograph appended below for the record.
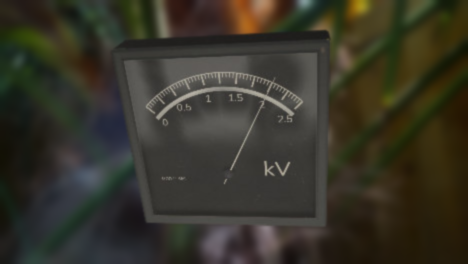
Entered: 2 kV
